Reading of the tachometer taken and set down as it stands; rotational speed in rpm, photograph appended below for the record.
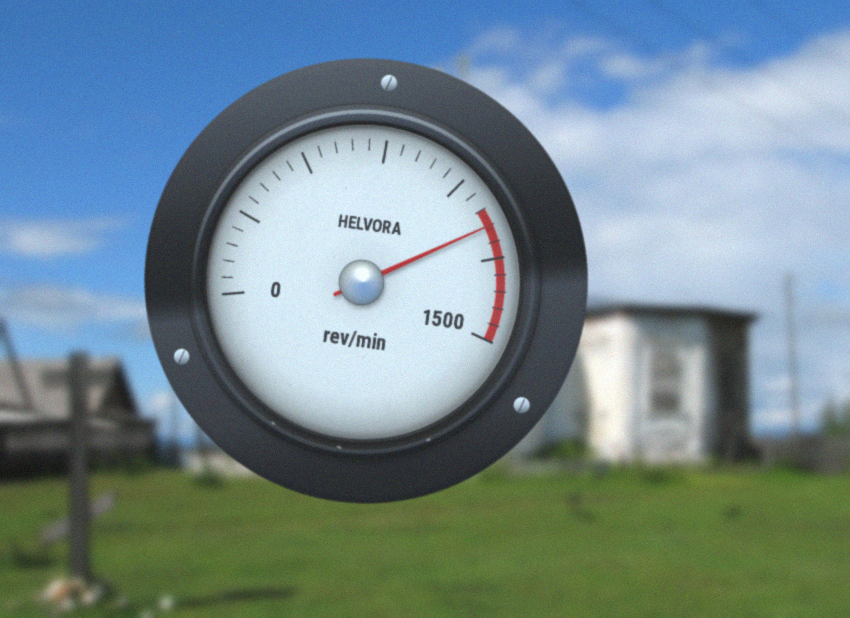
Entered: 1150 rpm
